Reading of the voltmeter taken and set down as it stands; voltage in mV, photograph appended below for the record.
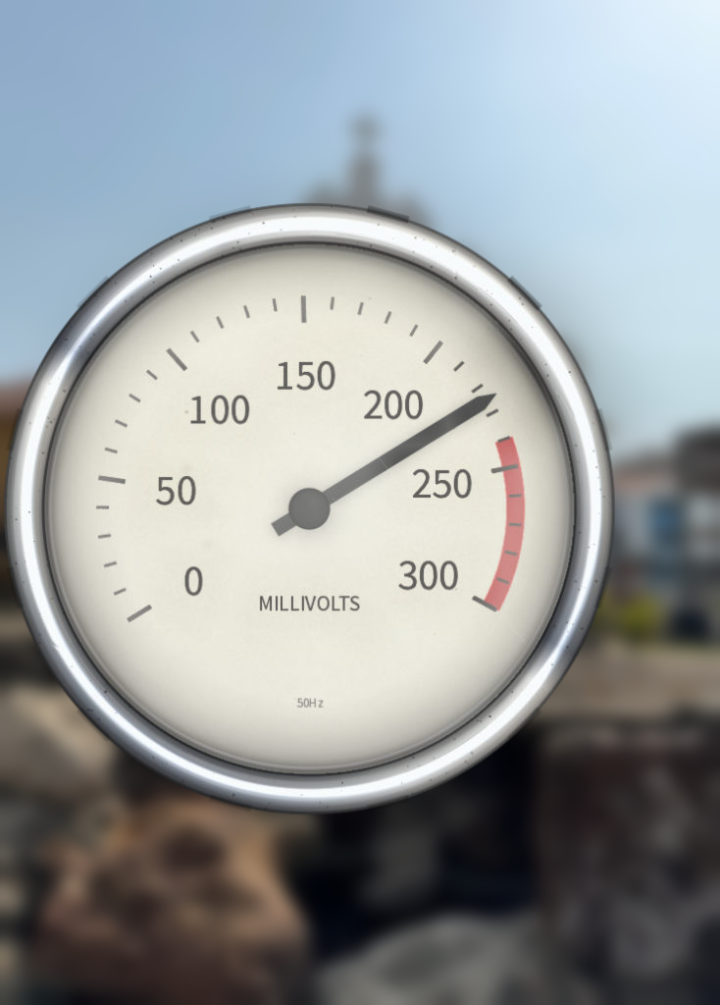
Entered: 225 mV
